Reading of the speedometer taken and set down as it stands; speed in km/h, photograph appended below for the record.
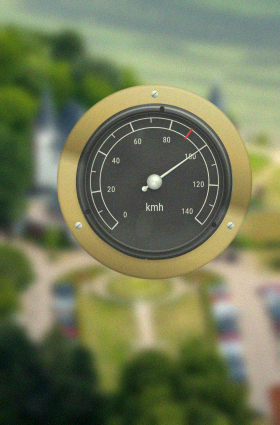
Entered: 100 km/h
